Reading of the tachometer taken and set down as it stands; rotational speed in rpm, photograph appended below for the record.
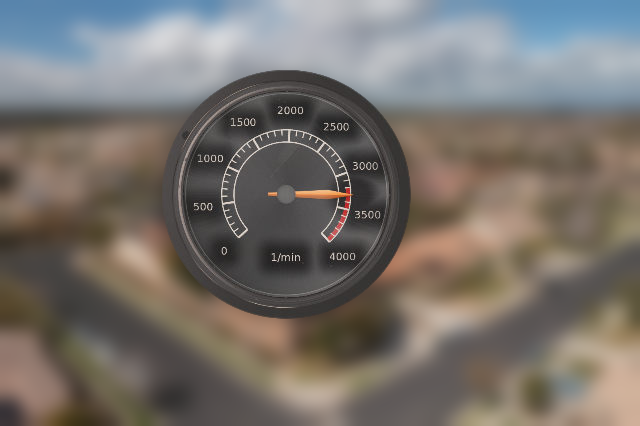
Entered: 3300 rpm
